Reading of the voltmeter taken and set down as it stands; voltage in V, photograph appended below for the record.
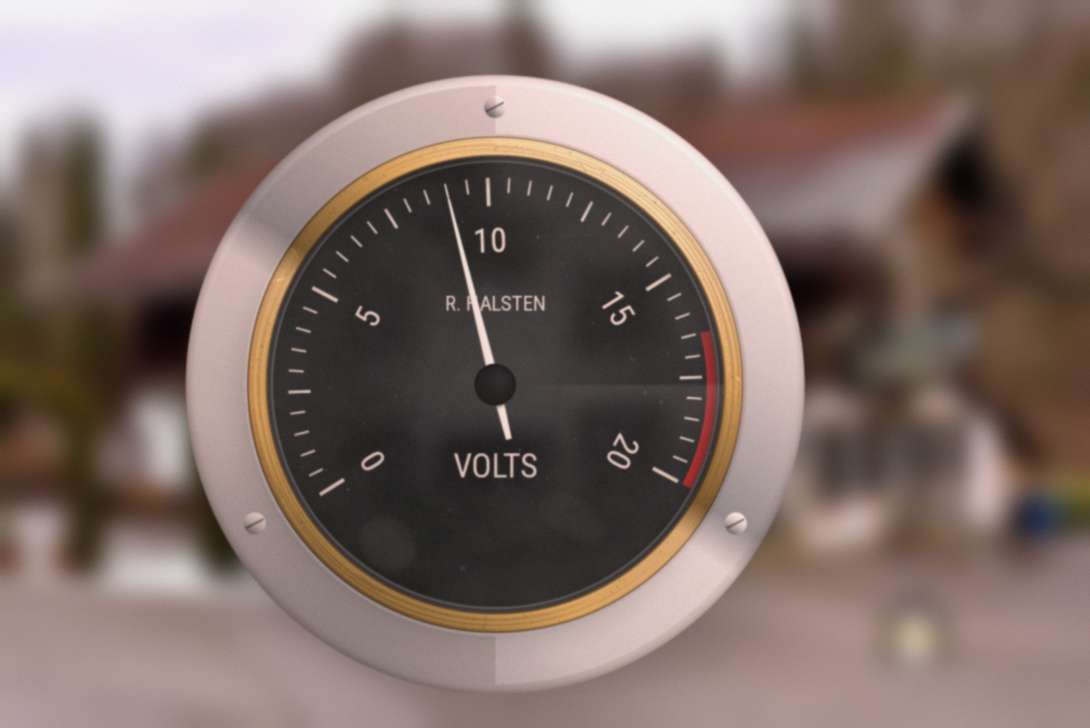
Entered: 9 V
